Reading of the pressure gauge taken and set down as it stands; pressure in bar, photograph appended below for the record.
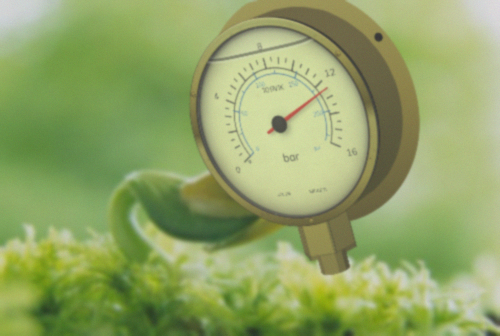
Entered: 12.5 bar
